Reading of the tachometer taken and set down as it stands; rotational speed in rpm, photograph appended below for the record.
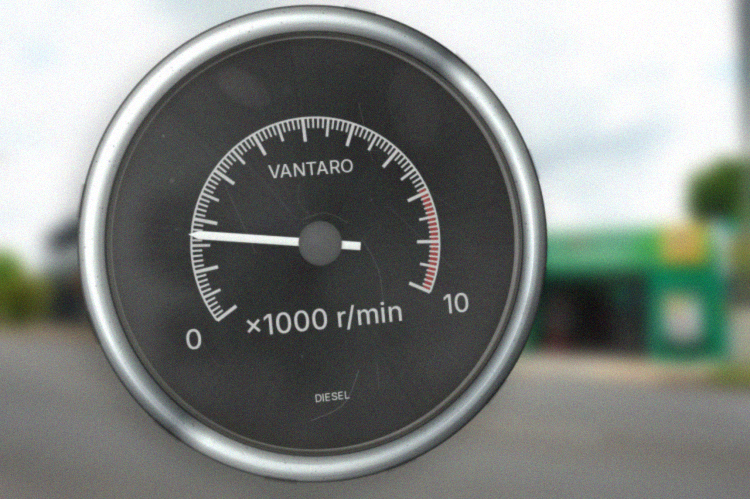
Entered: 1700 rpm
